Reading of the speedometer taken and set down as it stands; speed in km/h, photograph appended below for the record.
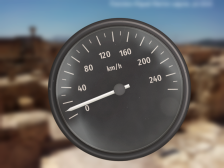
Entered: 10 km/h
